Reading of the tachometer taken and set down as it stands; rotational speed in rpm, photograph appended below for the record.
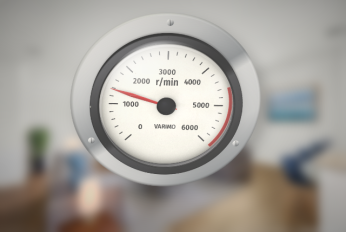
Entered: 1400 rpm
